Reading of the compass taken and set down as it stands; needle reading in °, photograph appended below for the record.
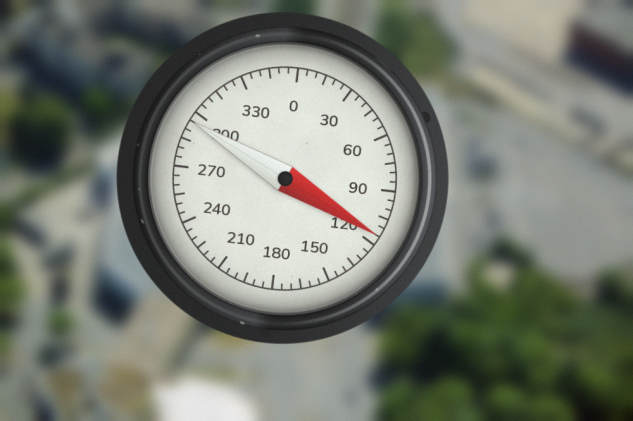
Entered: 115 °
